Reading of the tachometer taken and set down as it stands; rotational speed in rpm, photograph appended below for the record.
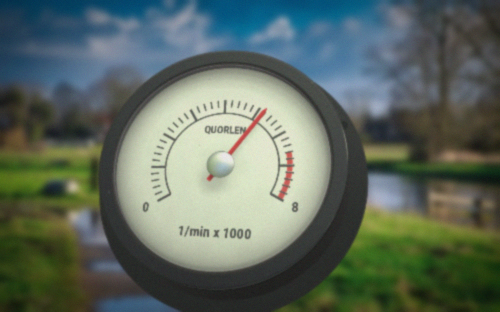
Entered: 5200 rpm
